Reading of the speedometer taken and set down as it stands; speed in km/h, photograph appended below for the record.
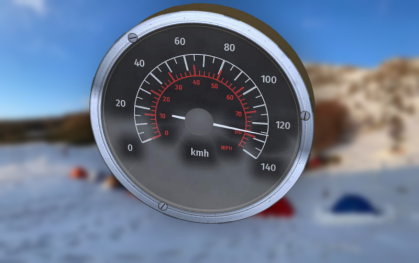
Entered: 125 km/h
